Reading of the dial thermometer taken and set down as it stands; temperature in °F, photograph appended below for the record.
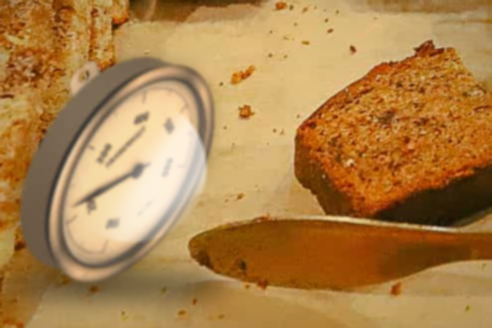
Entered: 225 °F
